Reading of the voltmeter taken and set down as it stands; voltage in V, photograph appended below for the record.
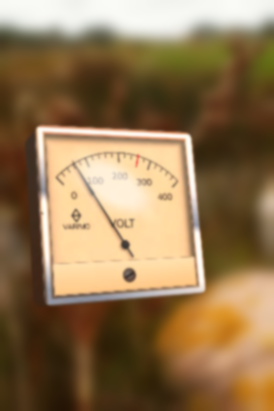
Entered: 60 V
